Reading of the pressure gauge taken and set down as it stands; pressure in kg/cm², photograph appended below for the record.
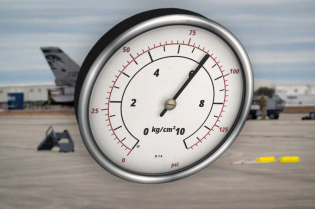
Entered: 6 kg/cm²
